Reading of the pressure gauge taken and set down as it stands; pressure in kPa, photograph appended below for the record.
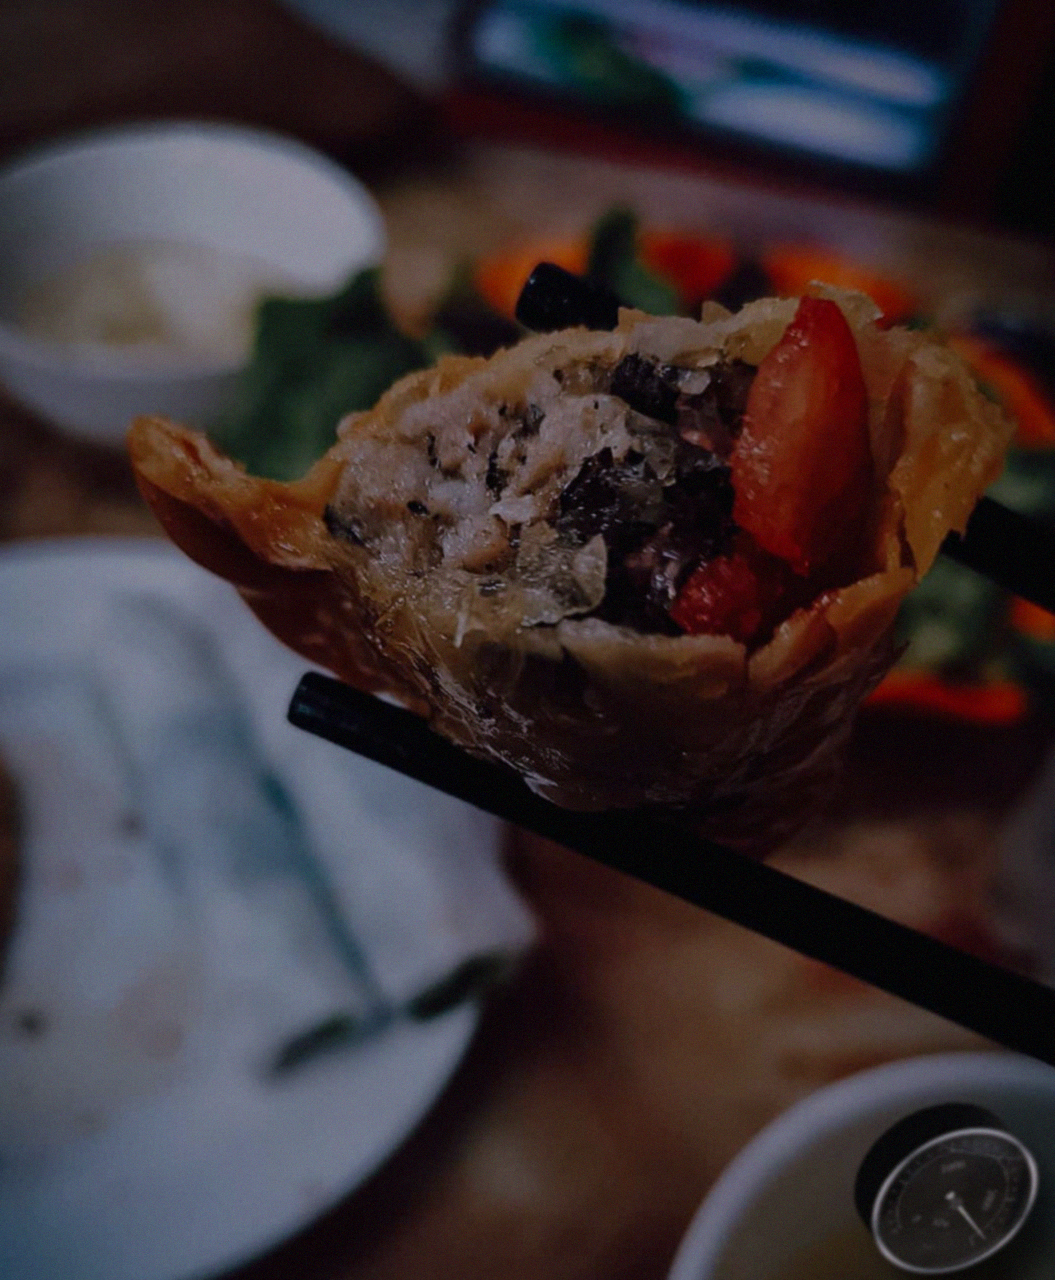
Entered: 2400 kPa
